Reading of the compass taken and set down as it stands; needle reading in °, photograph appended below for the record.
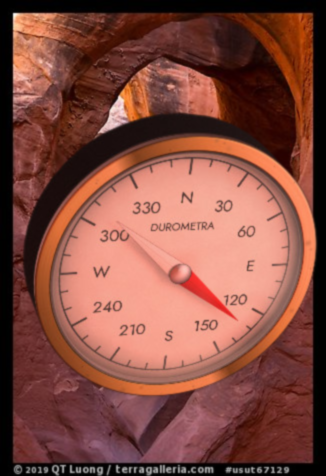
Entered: 130 °
